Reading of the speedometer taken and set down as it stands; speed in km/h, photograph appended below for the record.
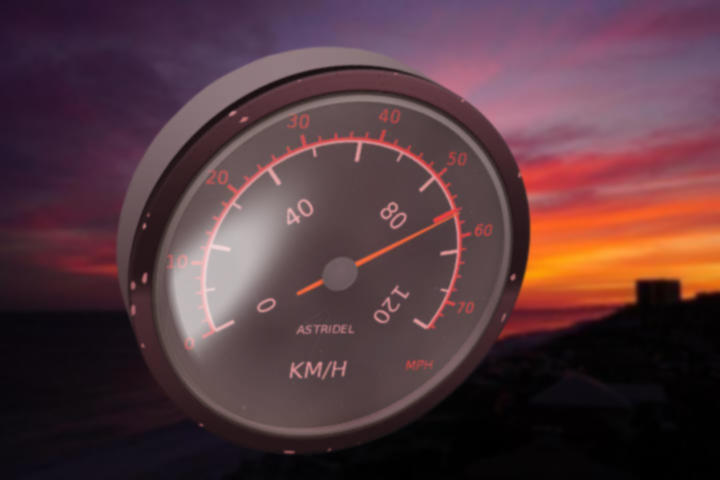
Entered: 90 km/h
